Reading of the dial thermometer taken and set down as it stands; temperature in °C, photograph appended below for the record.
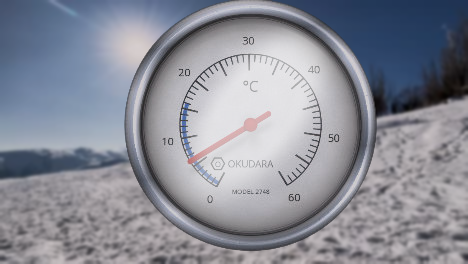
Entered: 6 °C
